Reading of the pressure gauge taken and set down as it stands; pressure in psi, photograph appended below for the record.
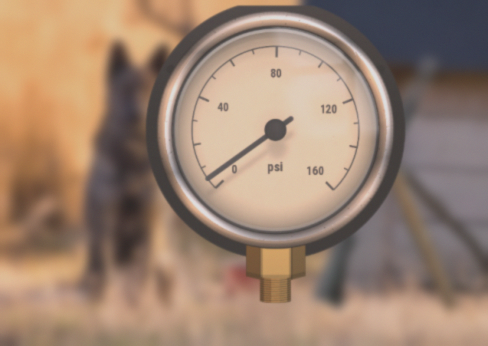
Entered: 5 psi
